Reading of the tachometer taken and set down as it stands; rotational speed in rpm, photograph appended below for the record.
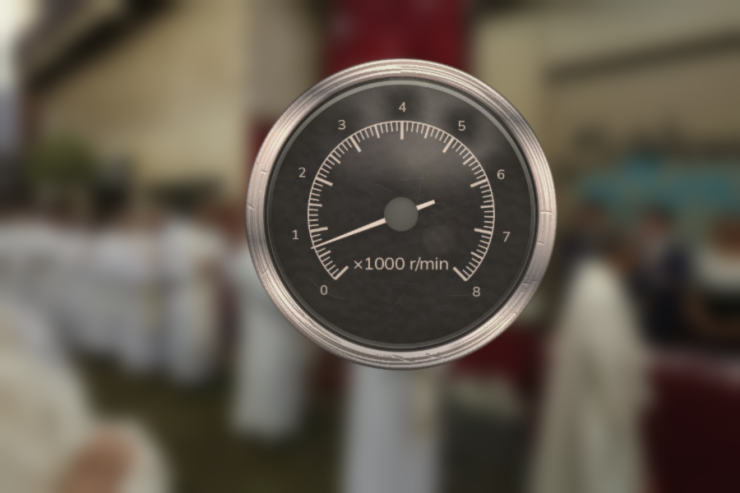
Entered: 700 rpm
